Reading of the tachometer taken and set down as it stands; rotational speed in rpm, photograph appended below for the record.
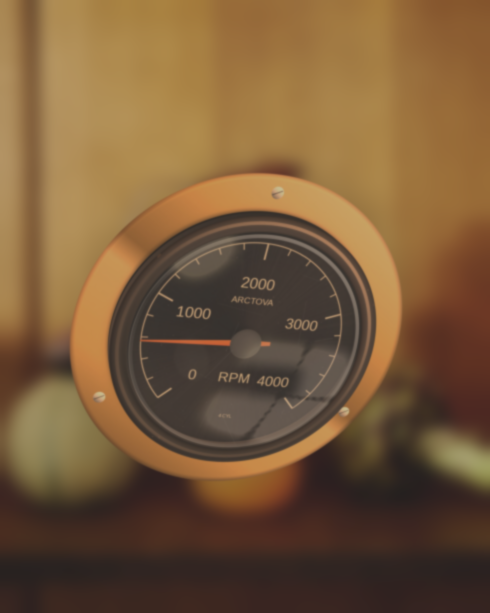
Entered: 600 rpm
